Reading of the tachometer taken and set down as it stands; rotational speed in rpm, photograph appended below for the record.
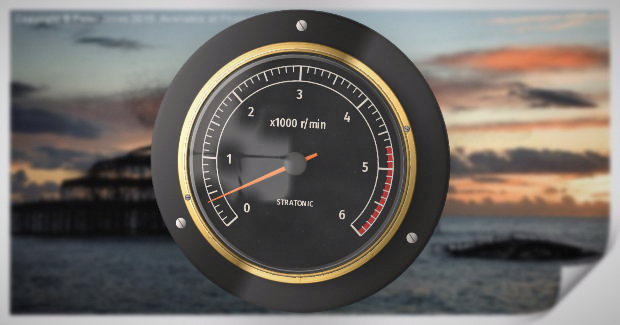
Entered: 400 rpm
